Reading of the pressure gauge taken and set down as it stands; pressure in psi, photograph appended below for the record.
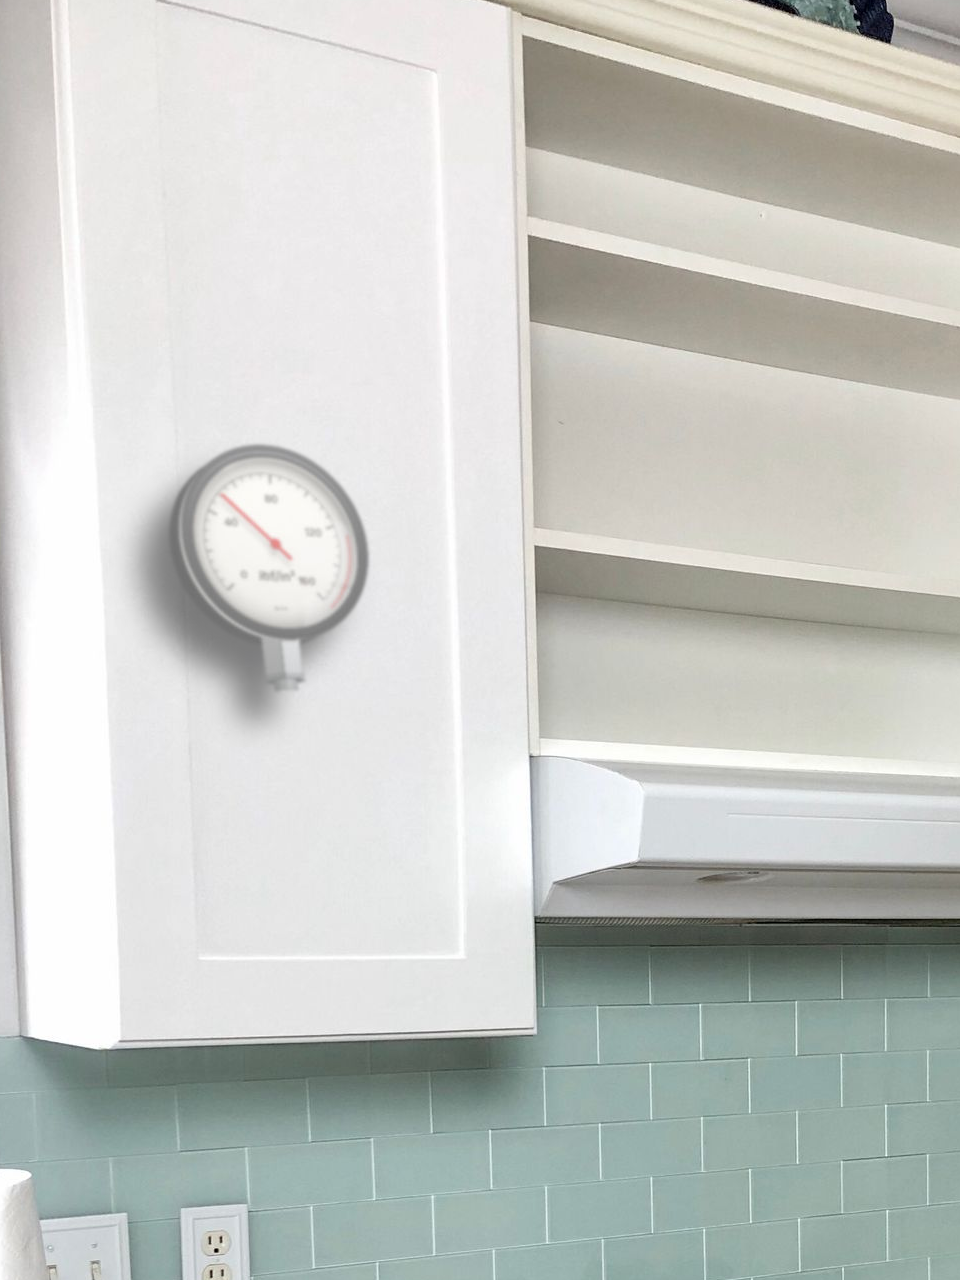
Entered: 50 psi
